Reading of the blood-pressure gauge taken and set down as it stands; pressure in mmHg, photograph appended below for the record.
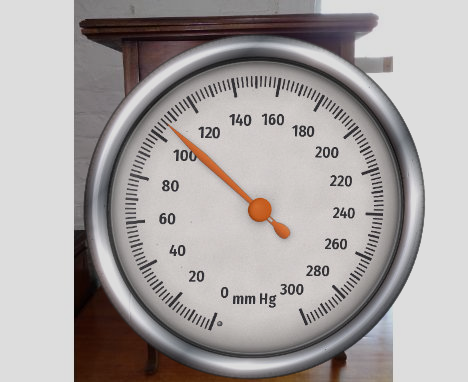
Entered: 106 mmHg
